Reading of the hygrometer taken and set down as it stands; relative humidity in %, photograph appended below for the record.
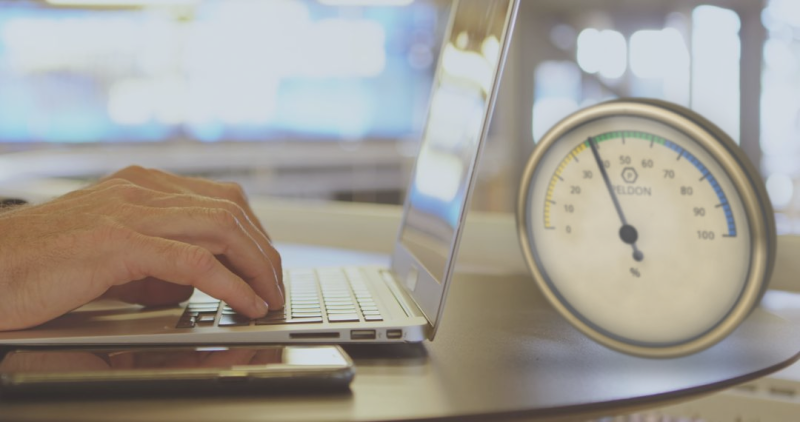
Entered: 40 %
